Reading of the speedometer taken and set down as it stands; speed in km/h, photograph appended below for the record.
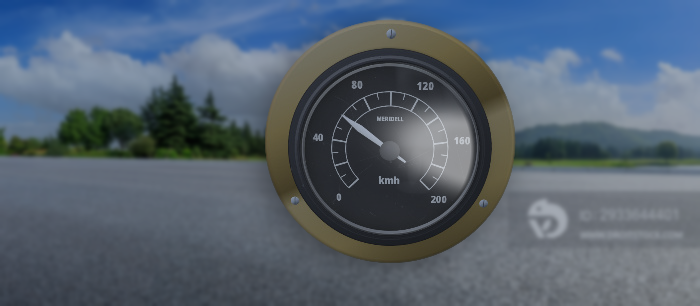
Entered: 60 km/h
